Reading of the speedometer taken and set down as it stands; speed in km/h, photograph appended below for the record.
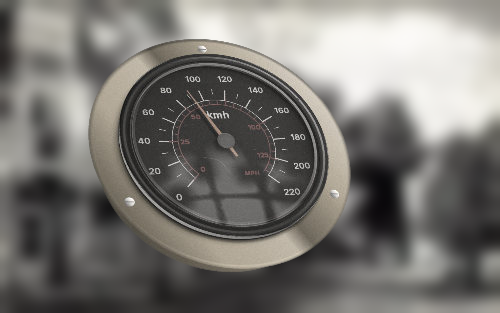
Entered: 90 km/h
